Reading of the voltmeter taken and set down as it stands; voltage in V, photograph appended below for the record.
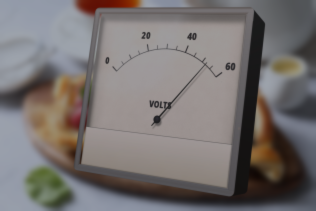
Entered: 52.5 V
